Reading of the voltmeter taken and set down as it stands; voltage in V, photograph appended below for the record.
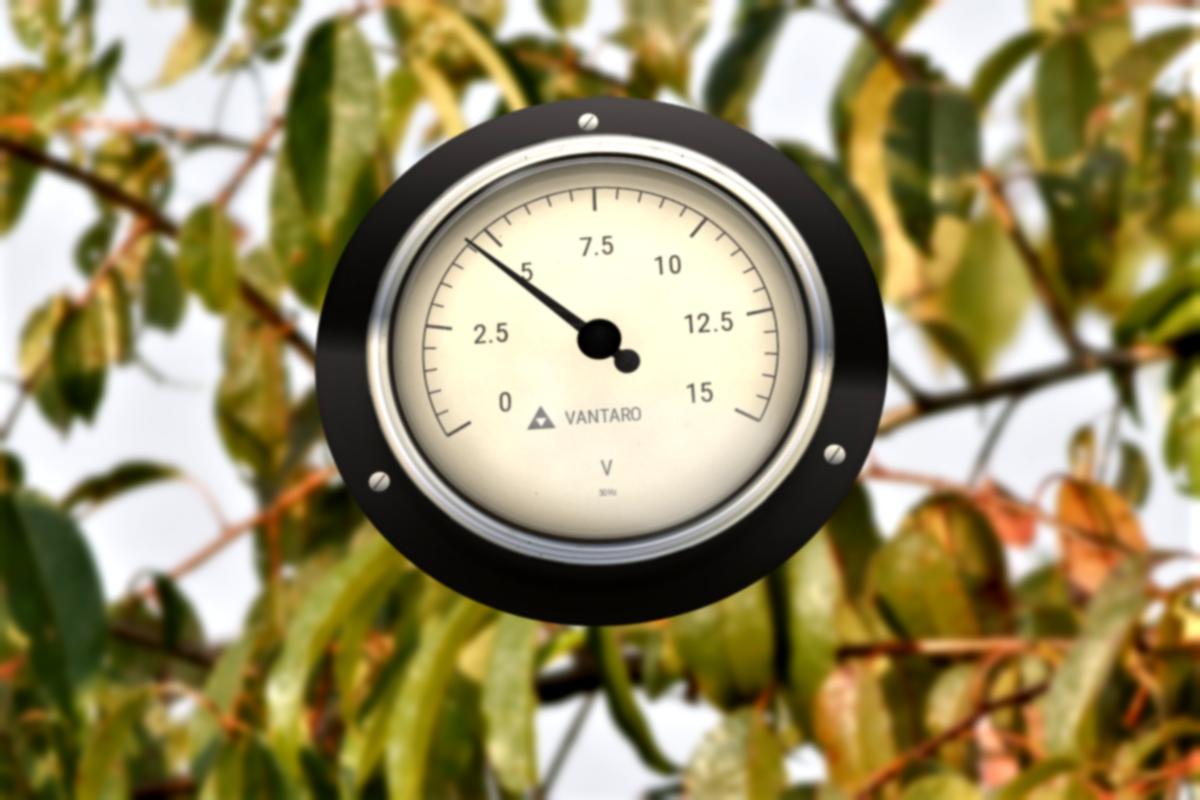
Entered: 4.5 V
